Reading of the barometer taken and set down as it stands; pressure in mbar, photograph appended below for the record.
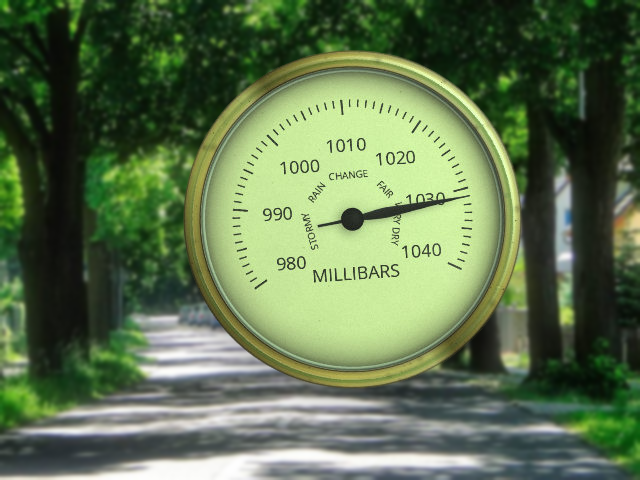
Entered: 1031 mbar
